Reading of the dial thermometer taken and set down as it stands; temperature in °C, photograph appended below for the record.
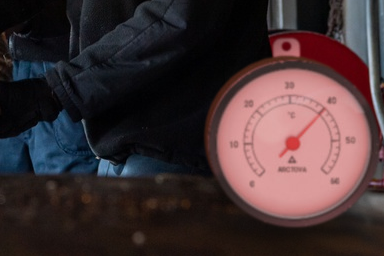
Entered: 40 °C
